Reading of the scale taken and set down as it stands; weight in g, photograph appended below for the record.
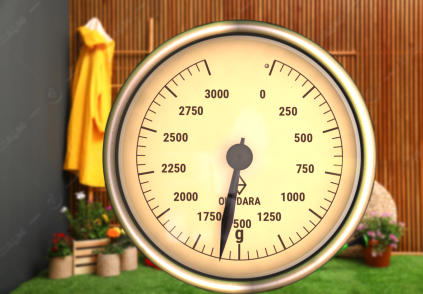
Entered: 1600 g
